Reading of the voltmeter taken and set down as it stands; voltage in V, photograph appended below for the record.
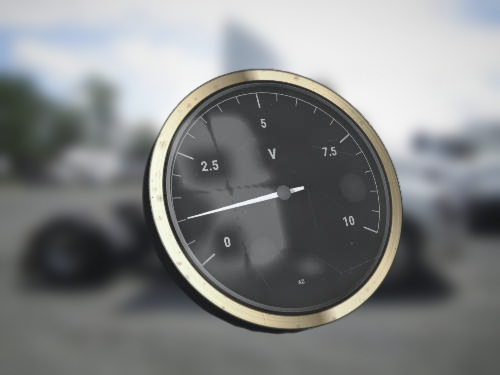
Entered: 1 V
